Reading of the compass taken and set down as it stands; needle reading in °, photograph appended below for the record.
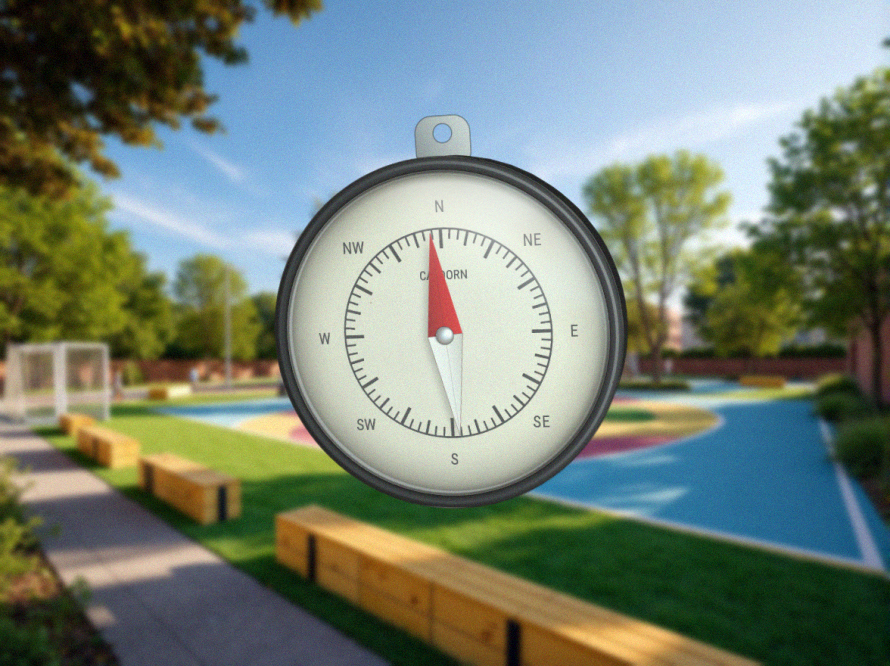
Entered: 355 °
